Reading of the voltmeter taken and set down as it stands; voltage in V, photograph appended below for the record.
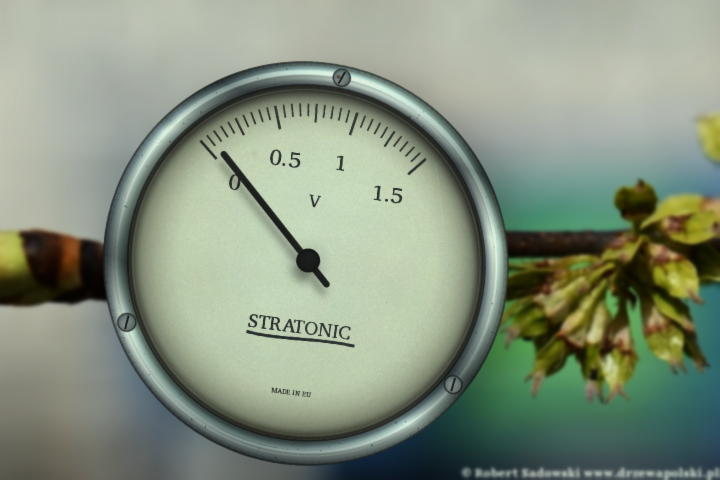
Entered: 0.05 V
